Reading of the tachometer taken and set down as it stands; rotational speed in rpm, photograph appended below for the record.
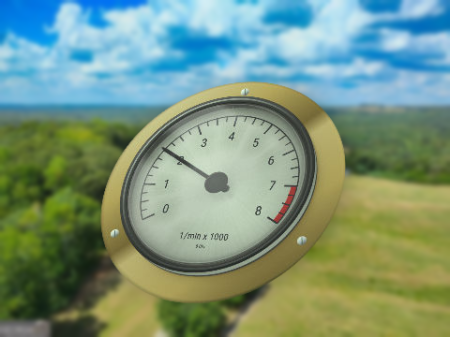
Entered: 2000 rpm
